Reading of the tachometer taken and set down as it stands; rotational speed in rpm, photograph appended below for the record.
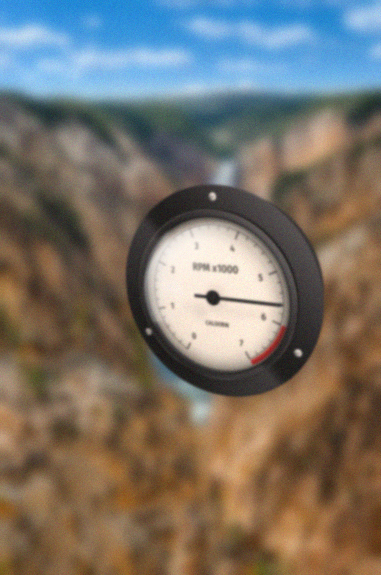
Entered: 5600 rpm
